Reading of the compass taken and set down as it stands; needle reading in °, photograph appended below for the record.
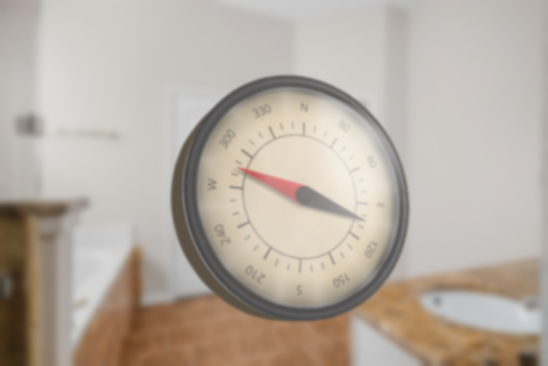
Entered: 285 °
